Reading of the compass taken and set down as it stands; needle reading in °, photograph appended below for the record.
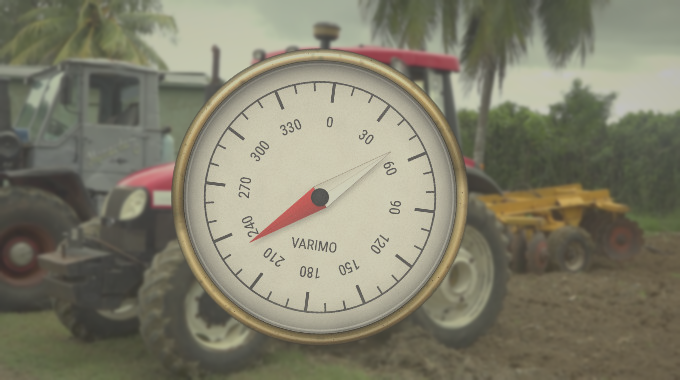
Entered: 230 °
